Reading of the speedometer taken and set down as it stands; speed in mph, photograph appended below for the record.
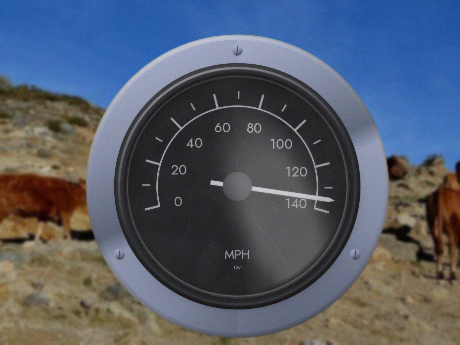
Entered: 135 mph
